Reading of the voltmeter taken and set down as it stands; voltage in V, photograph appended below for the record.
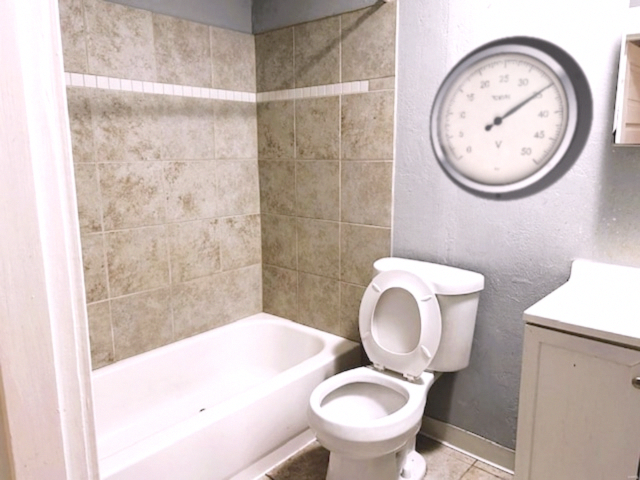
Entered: 35 V
